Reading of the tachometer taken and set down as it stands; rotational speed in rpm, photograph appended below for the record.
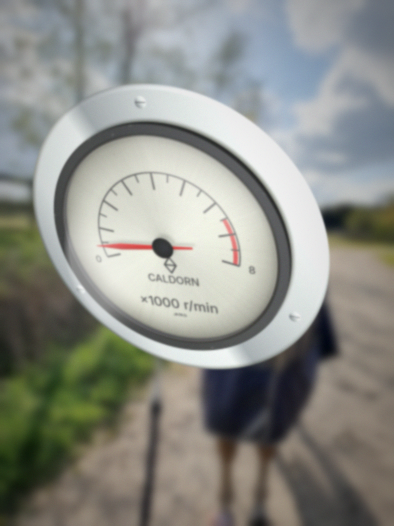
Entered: 500 rpm
